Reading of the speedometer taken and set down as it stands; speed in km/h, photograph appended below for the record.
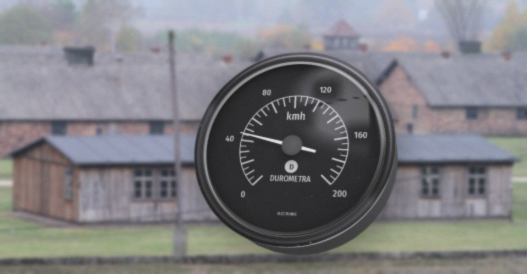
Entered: 45 km/h
